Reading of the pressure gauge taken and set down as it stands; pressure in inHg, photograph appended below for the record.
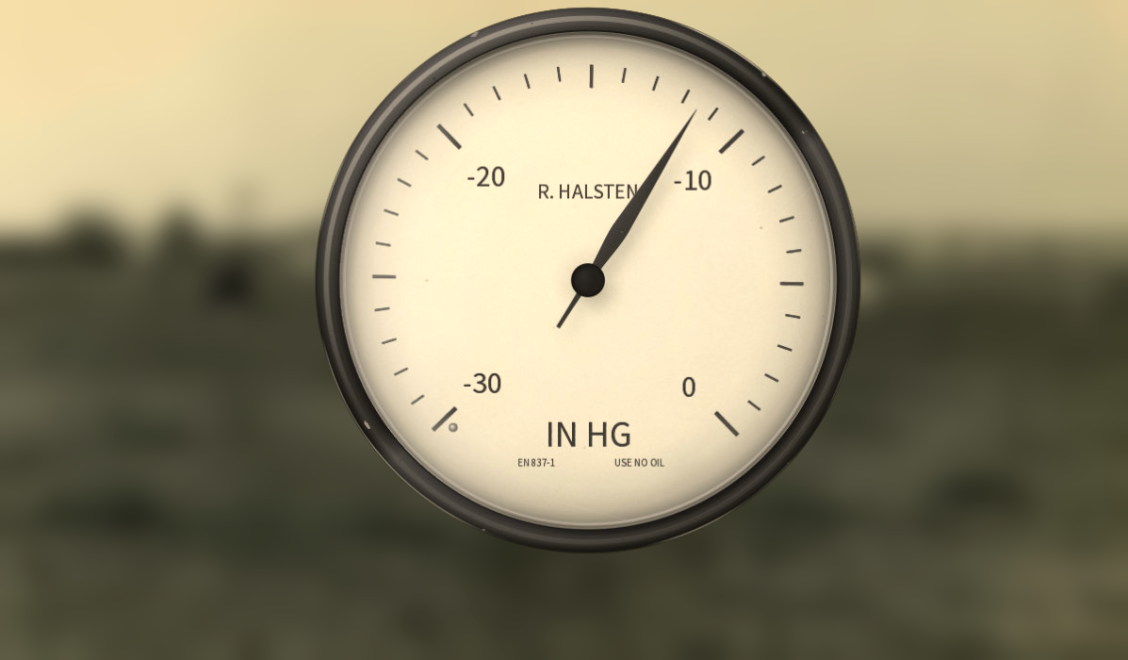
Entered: -11.5 inHg
